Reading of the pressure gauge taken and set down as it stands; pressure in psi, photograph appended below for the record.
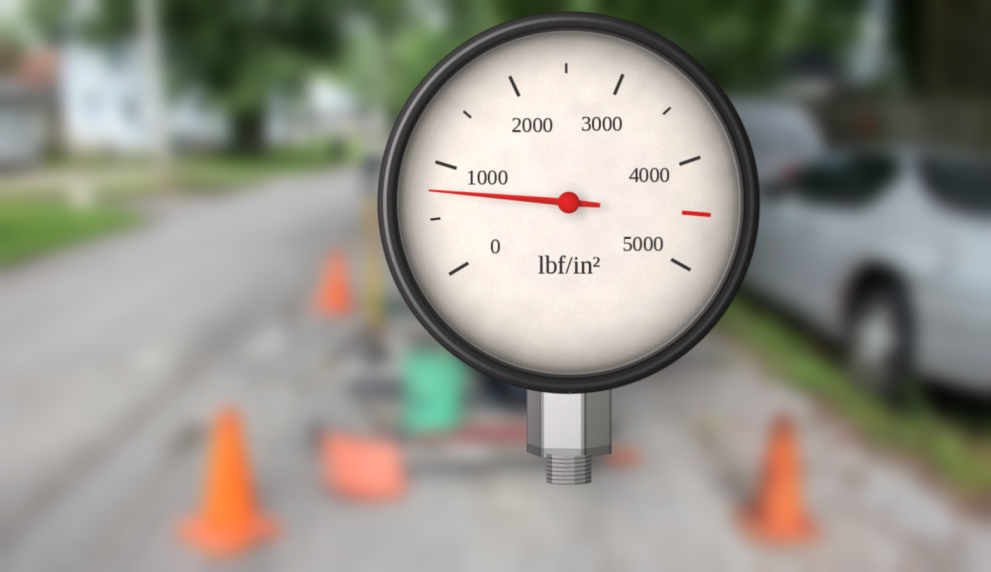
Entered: 750 psi
